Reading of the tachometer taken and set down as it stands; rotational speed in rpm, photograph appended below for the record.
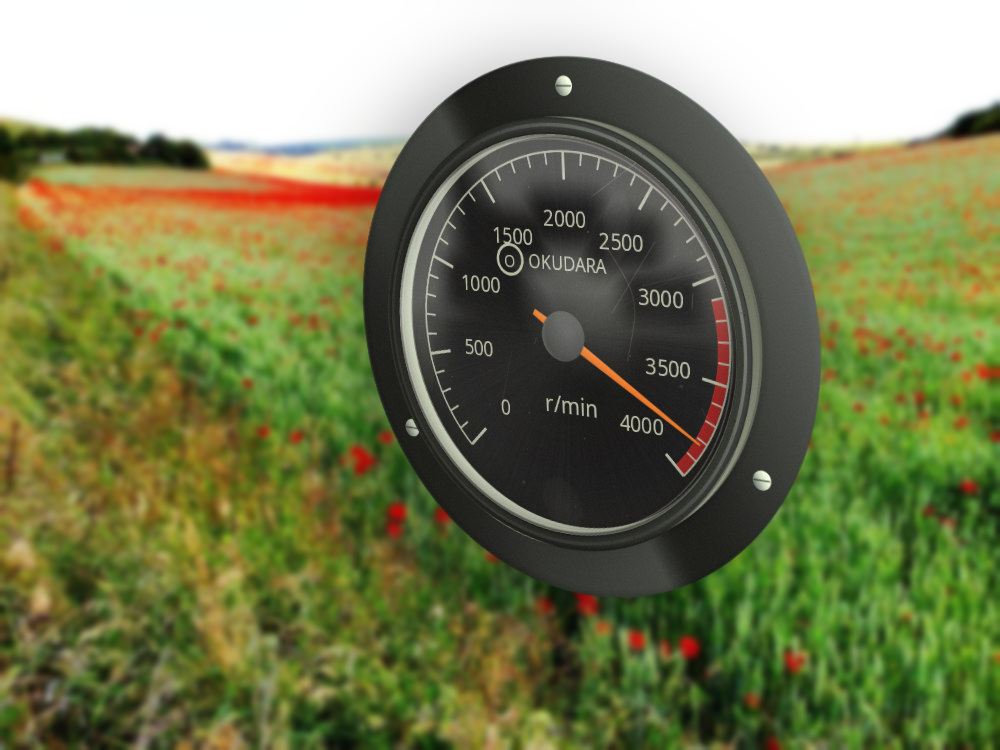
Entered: 3800 rpm
